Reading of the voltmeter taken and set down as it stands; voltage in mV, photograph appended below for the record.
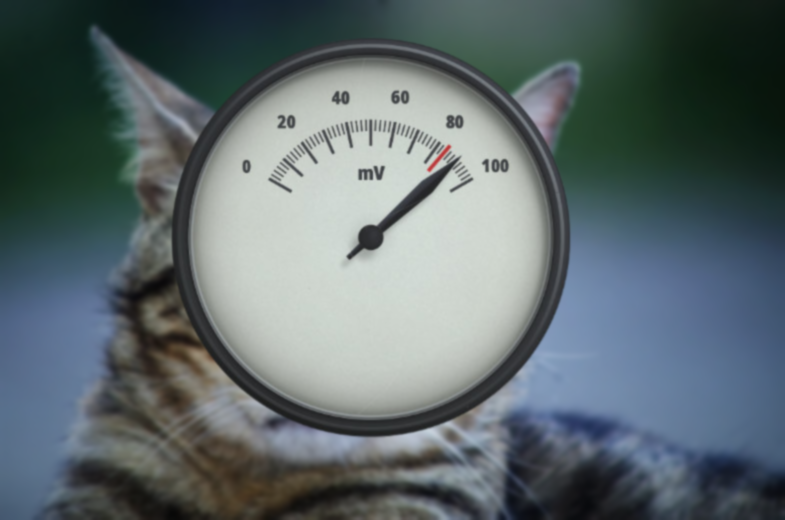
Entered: 90 mV
